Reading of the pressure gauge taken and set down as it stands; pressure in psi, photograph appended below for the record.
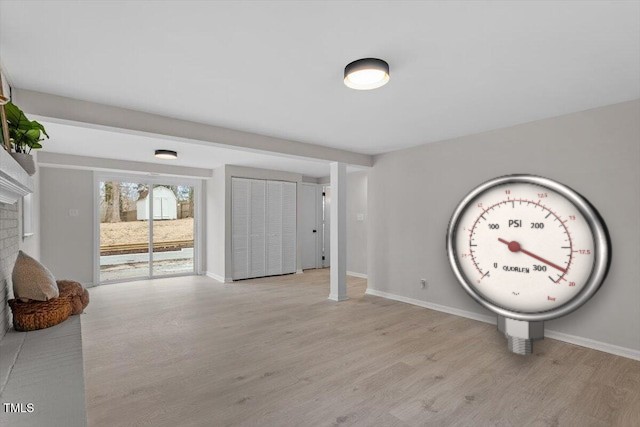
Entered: 280 psi
